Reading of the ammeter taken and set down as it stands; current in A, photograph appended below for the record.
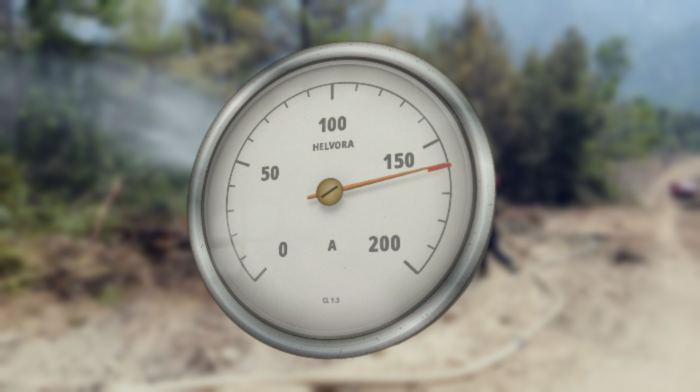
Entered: 160 A
